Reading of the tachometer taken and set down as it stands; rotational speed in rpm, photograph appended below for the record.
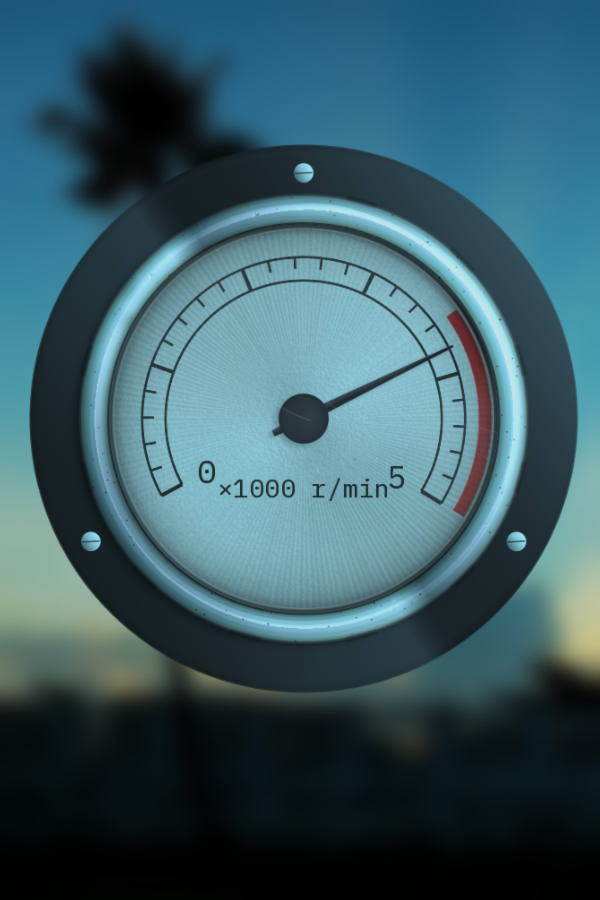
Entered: 3800 rpm
